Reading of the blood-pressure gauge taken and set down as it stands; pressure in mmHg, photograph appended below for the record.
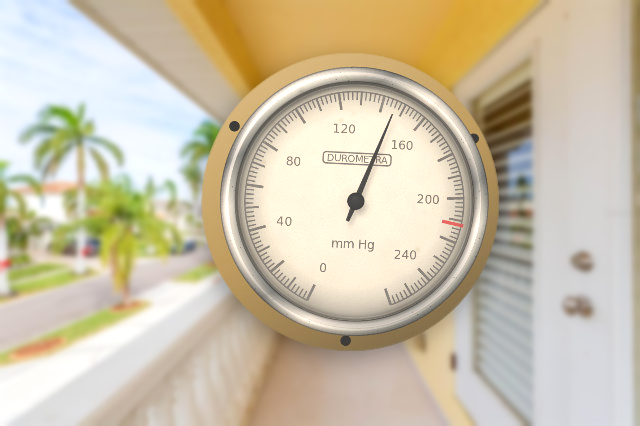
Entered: 146 mmHg
